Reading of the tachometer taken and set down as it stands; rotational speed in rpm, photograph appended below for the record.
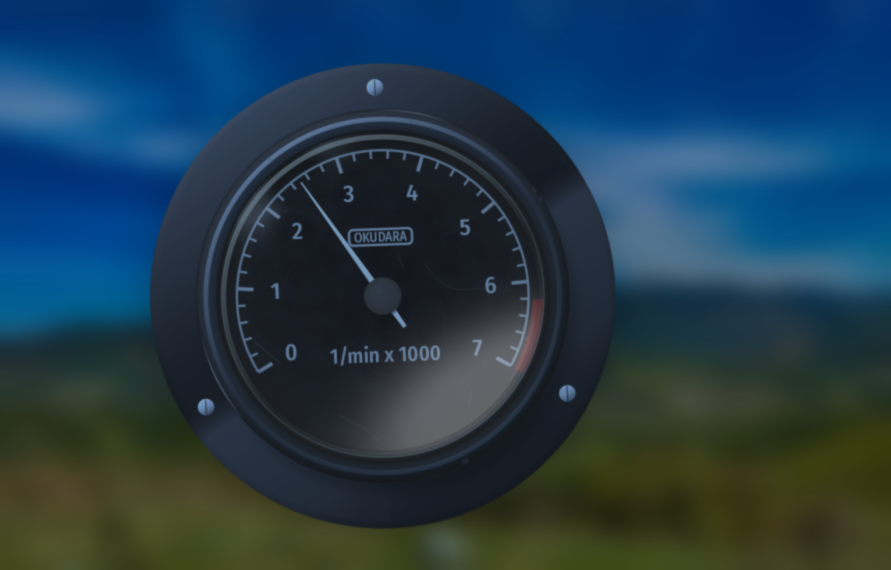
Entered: 2500 rpm
